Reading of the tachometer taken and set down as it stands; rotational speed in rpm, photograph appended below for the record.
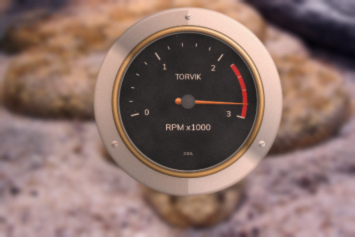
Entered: 2800 rpm
